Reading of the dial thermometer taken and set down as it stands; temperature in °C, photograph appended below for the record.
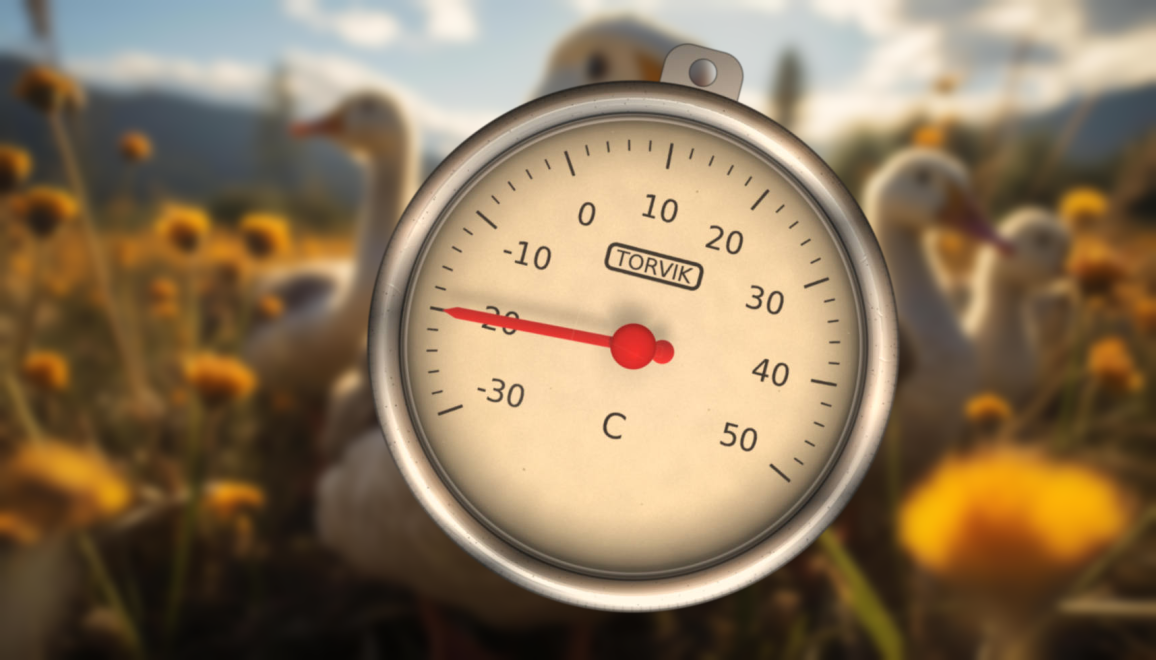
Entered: -20 °C
